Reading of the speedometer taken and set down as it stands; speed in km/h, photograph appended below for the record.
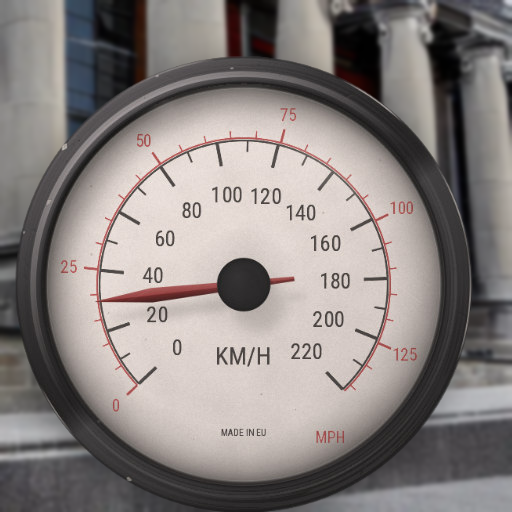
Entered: 30 km/h
